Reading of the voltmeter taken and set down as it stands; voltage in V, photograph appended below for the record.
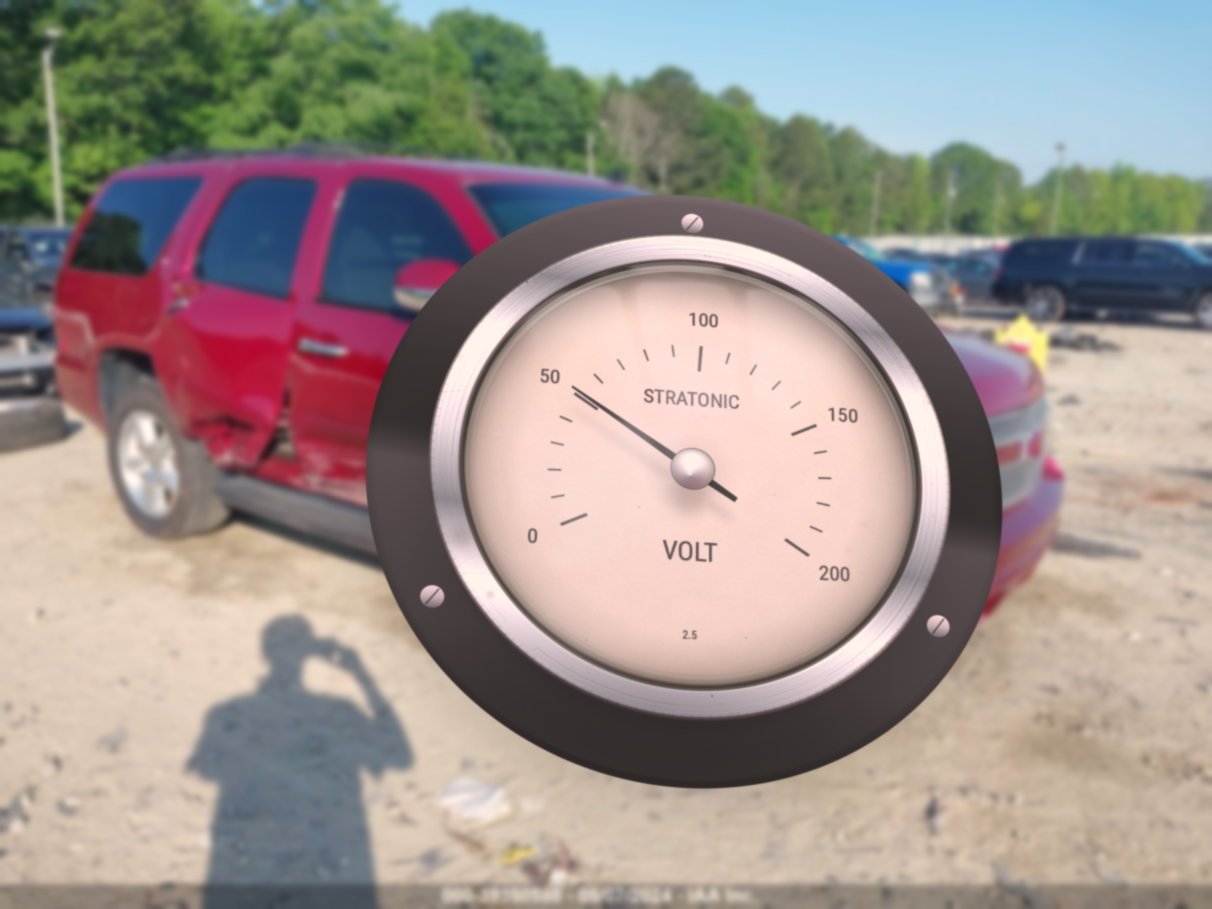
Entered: 50 V
